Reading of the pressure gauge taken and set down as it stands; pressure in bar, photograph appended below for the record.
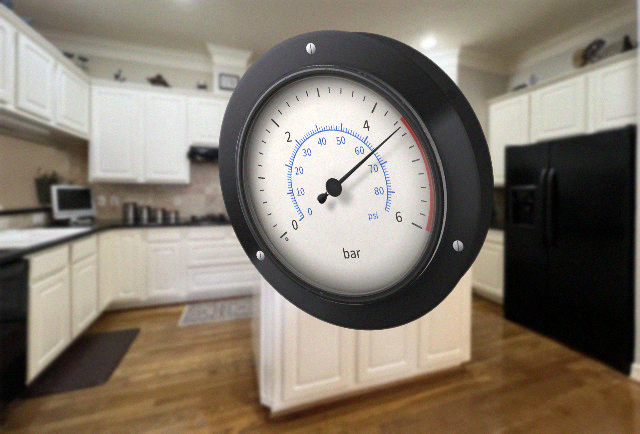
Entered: 4.5 bar
